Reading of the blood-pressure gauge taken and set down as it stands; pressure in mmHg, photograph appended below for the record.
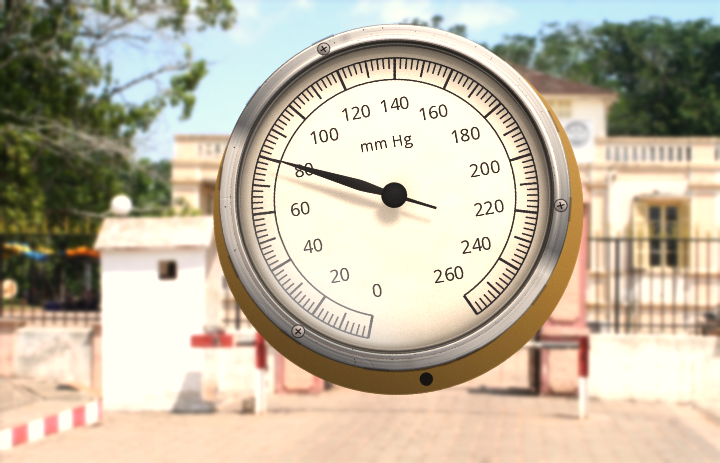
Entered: 80 mmHg
